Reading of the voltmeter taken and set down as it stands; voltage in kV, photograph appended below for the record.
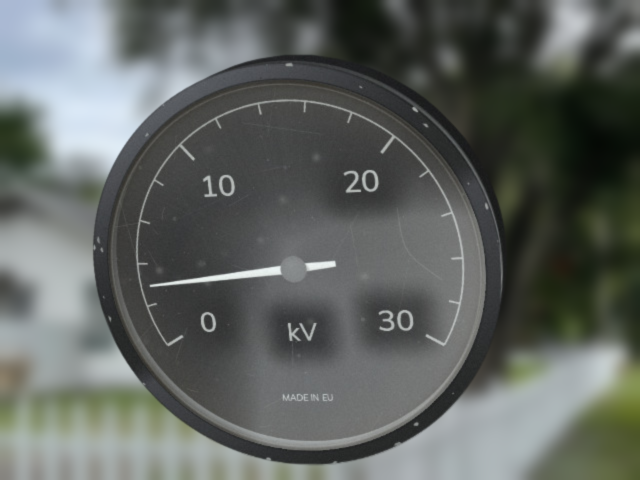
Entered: 3 kV
